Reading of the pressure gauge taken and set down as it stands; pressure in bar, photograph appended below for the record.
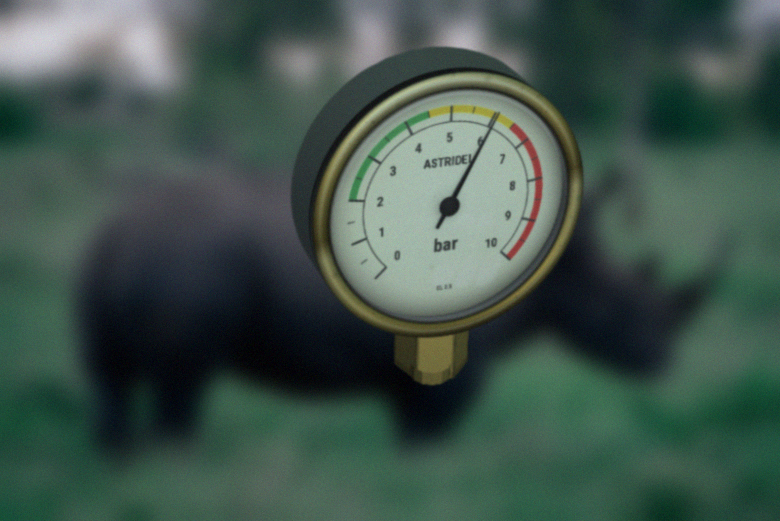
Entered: 6 bar
